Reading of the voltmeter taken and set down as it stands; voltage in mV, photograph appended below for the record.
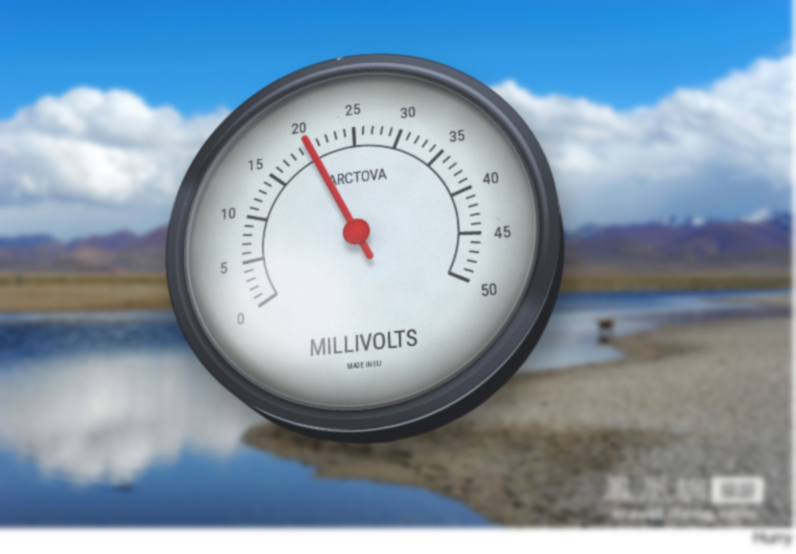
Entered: 20 mV
